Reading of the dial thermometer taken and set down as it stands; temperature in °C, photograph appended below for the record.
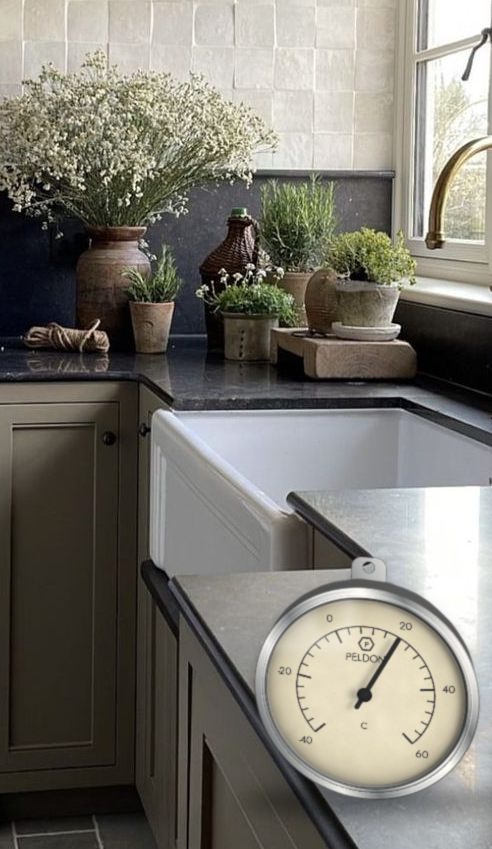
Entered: 20 °C
